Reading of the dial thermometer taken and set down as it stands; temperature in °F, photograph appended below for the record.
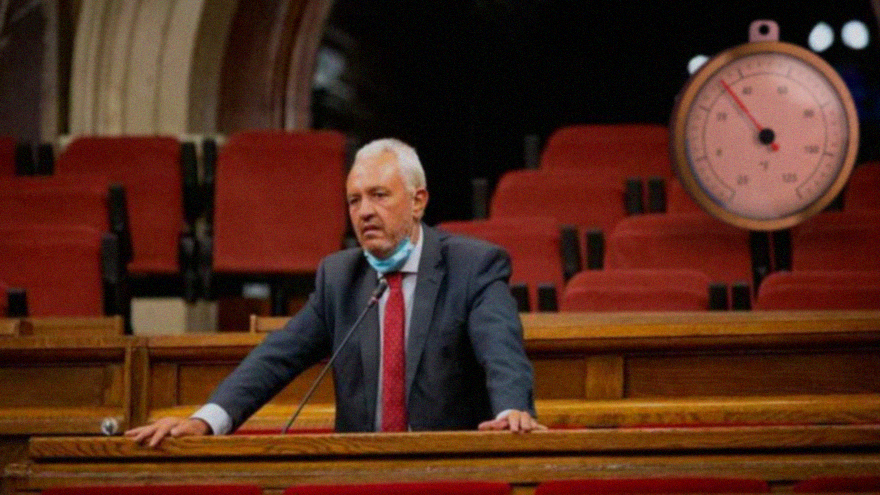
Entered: 32 °F
